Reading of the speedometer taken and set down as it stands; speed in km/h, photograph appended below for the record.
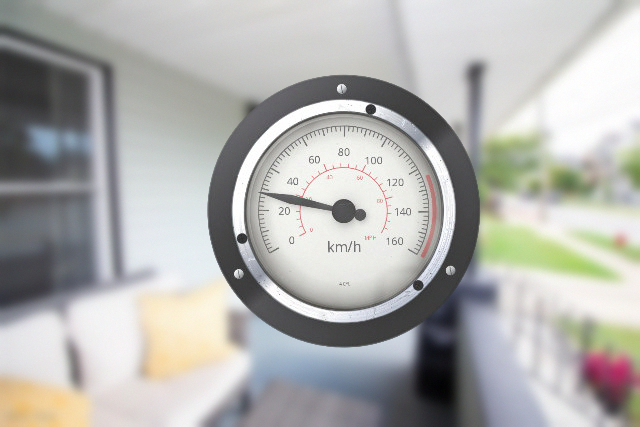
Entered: 28 km/h
